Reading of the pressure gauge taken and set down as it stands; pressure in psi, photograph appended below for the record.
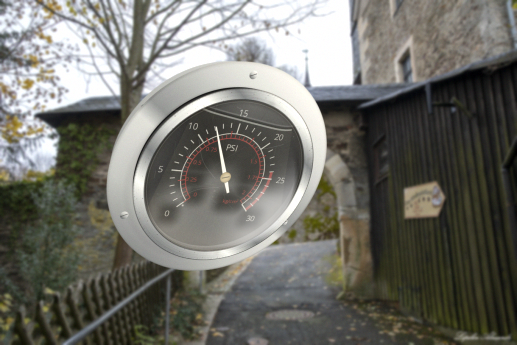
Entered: 12 psi
